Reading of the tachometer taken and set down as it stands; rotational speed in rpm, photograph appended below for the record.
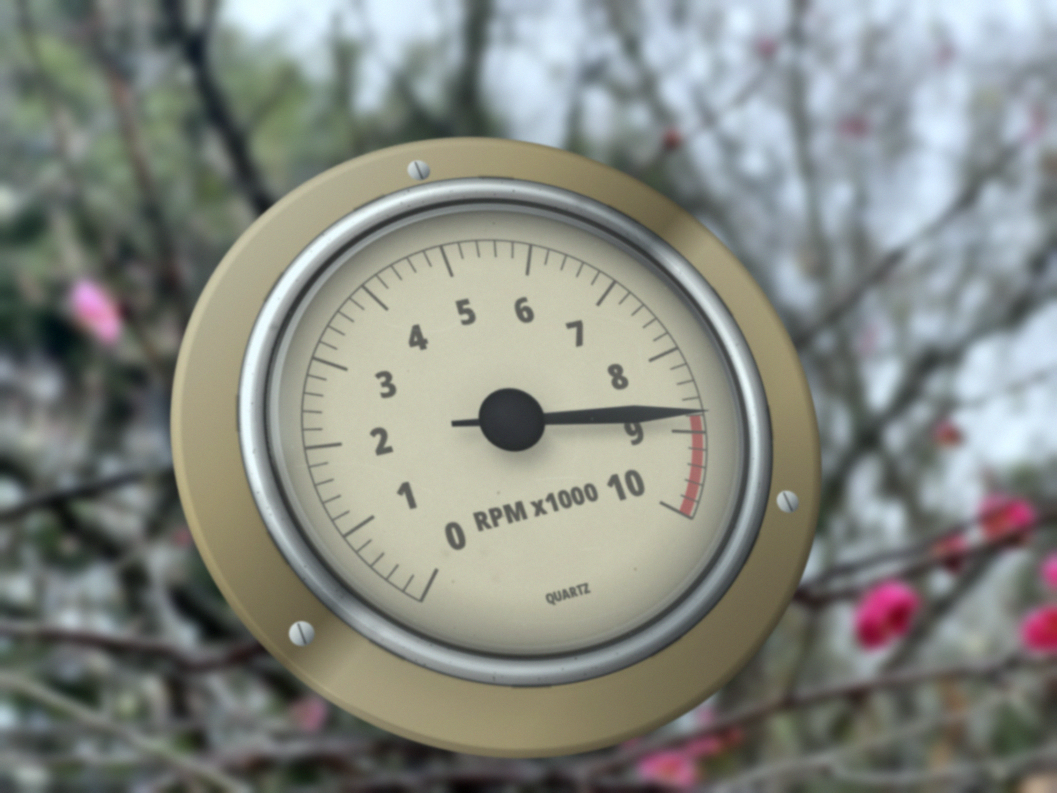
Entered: 8800 rpm
